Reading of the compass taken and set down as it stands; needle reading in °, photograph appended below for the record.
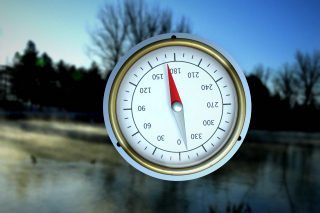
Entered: 170 °
